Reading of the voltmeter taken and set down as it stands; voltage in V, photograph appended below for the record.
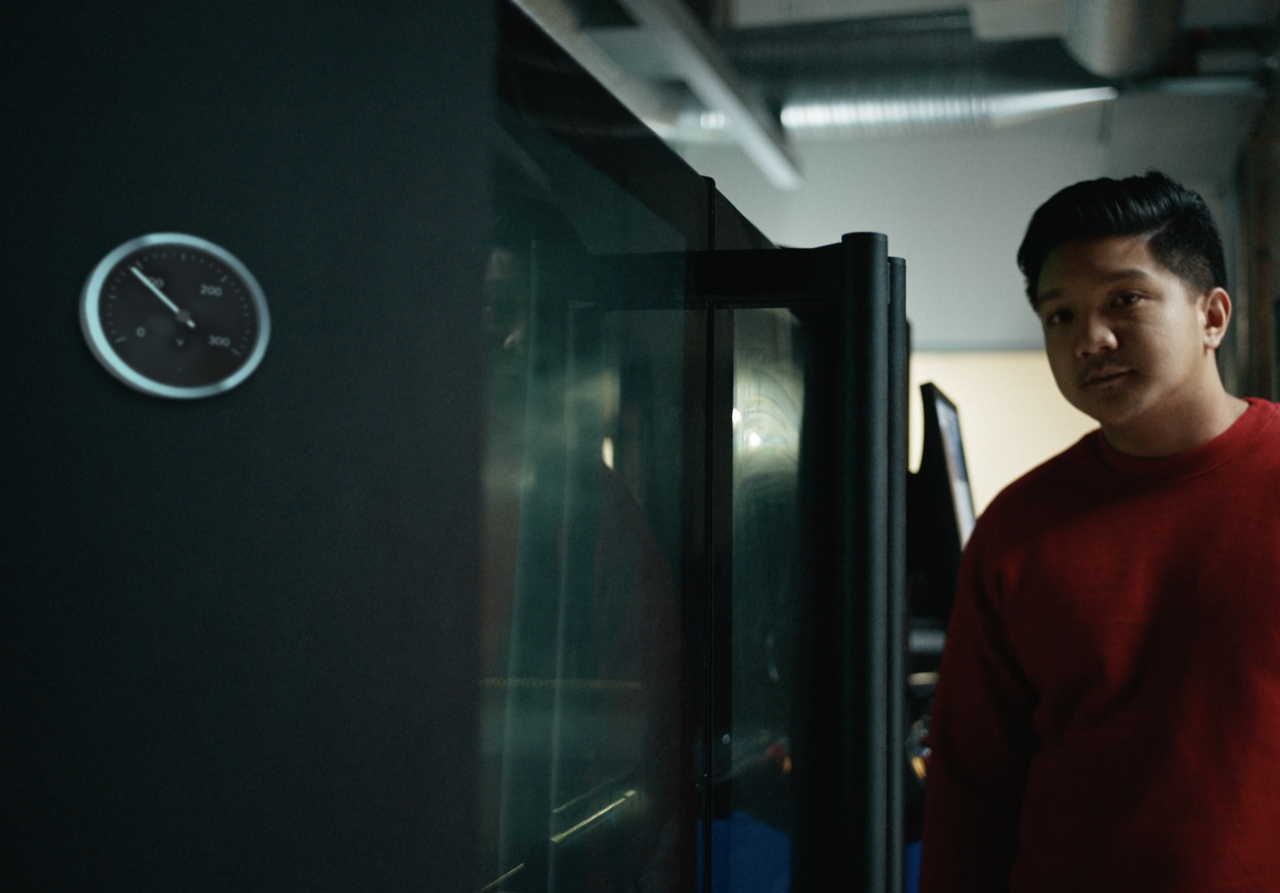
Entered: 90 V
